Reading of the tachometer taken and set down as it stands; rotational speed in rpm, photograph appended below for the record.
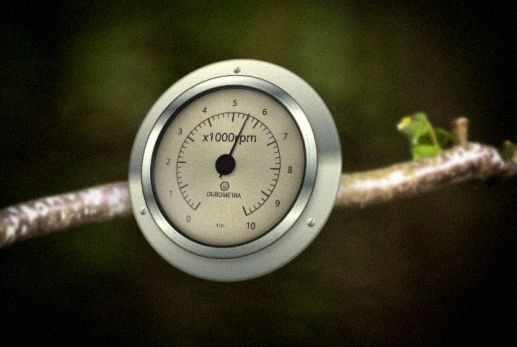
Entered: 5600 rpm
